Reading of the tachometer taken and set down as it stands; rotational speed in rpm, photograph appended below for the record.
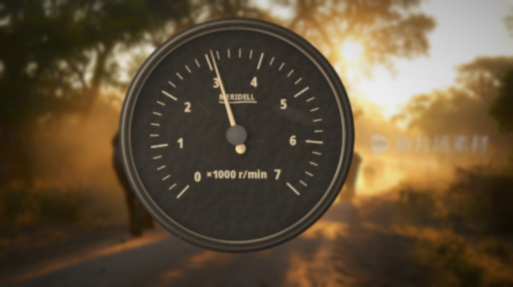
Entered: 3100 rpm
